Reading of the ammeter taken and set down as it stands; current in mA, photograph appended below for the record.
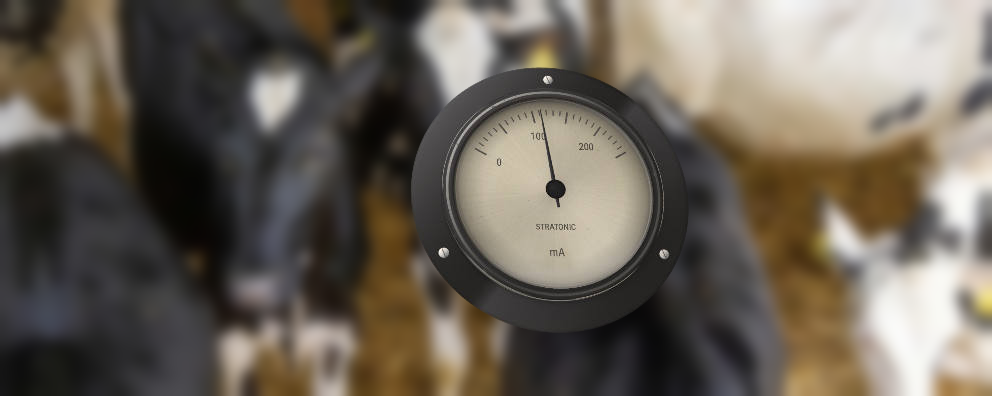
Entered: 110 mA
